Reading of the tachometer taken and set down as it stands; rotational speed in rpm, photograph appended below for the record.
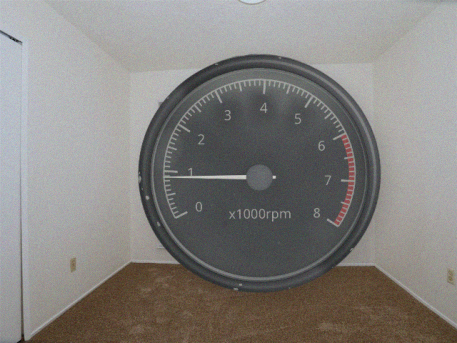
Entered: 900 rpm
